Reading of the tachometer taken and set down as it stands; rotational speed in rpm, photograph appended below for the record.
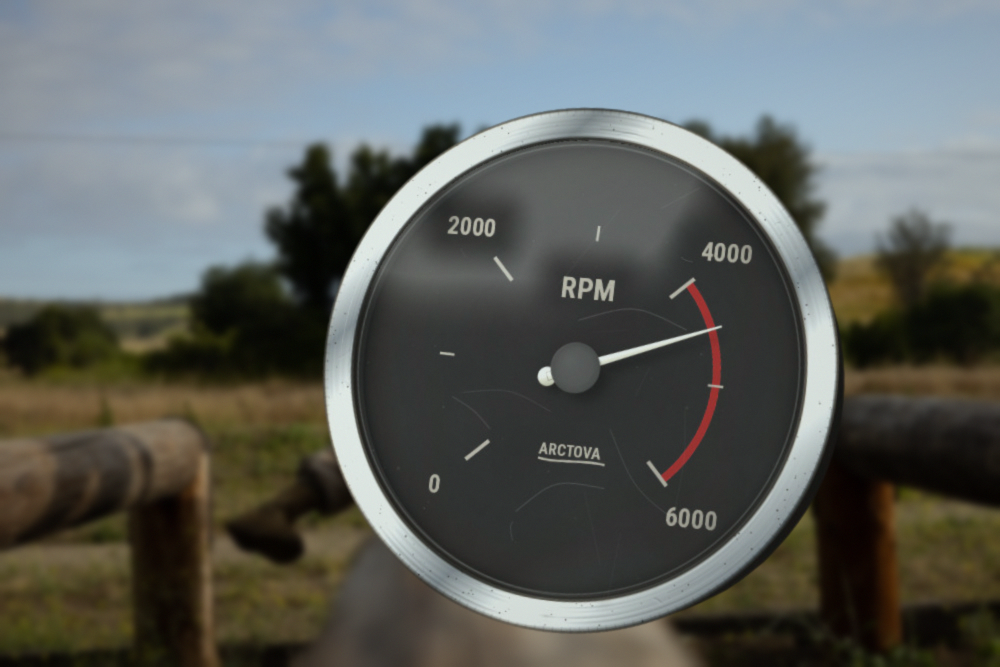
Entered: 4500 rpm
